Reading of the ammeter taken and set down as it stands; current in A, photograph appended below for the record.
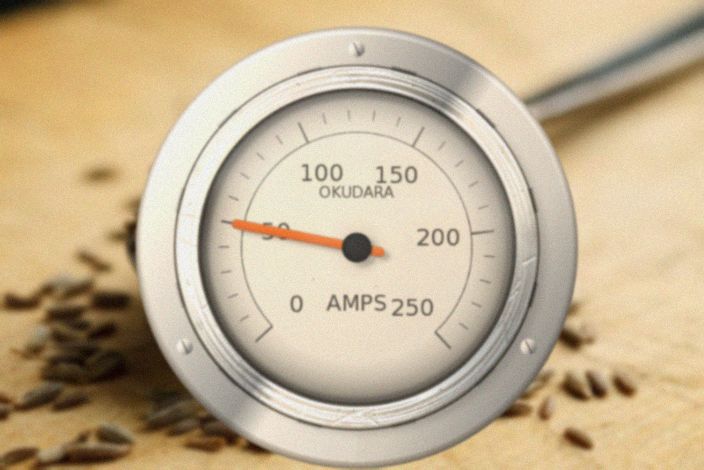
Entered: 50 A
